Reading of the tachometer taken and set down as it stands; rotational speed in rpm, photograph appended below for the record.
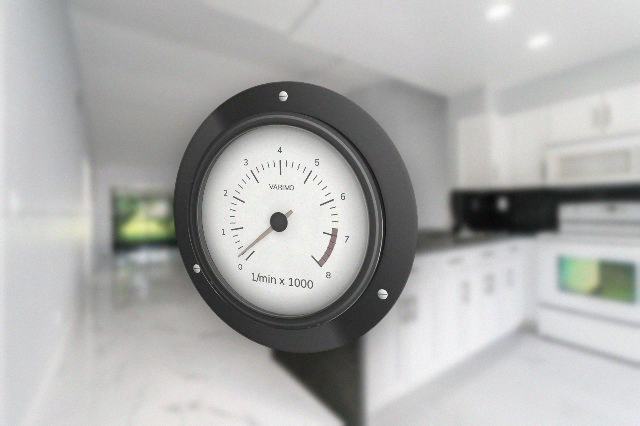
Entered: 200 rpm
